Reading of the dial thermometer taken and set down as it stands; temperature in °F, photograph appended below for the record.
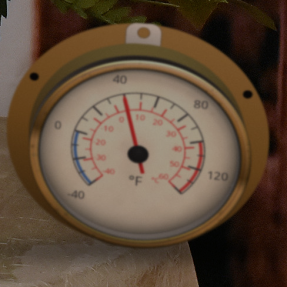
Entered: 40 °F
